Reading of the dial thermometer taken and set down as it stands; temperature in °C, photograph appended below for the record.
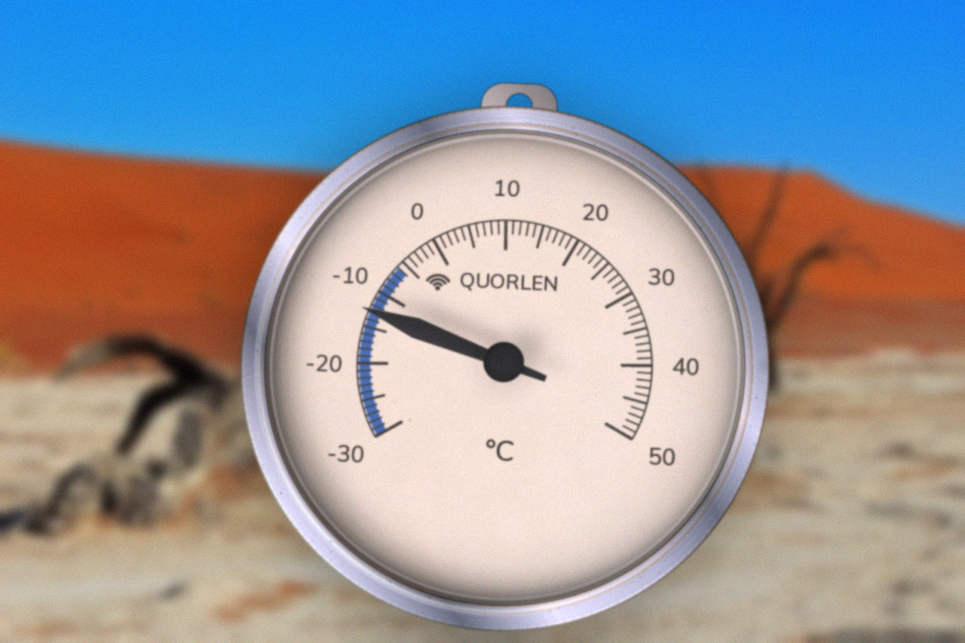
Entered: -13 °C
